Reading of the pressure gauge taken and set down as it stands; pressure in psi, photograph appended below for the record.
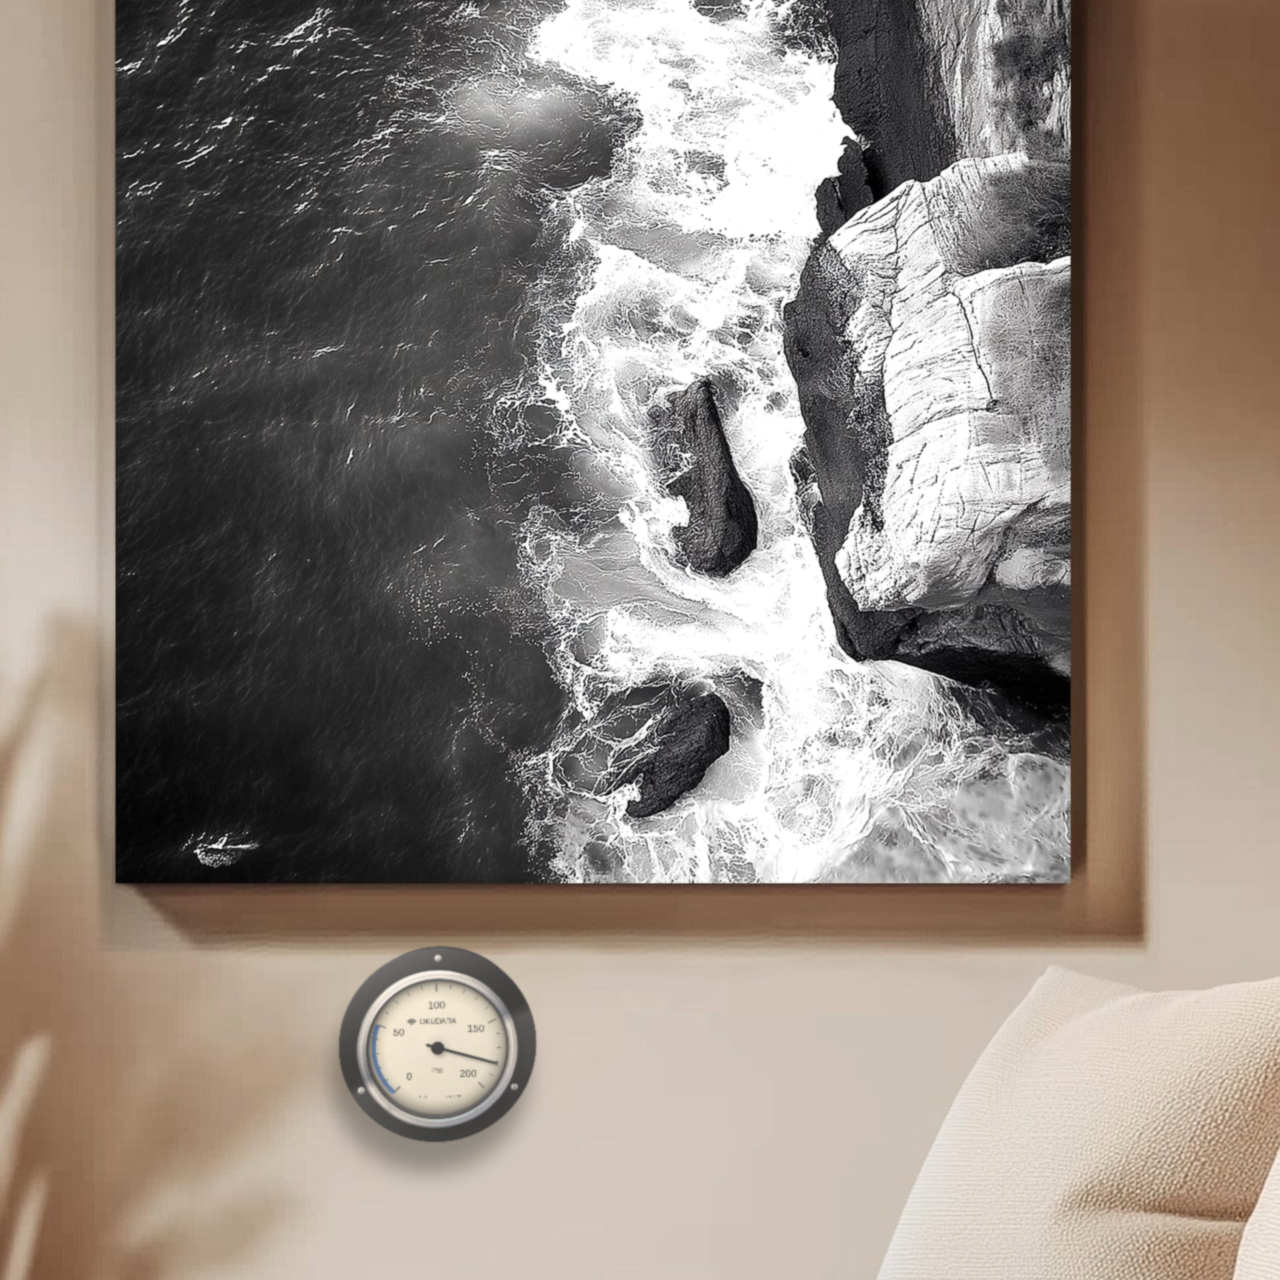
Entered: 180 psi
